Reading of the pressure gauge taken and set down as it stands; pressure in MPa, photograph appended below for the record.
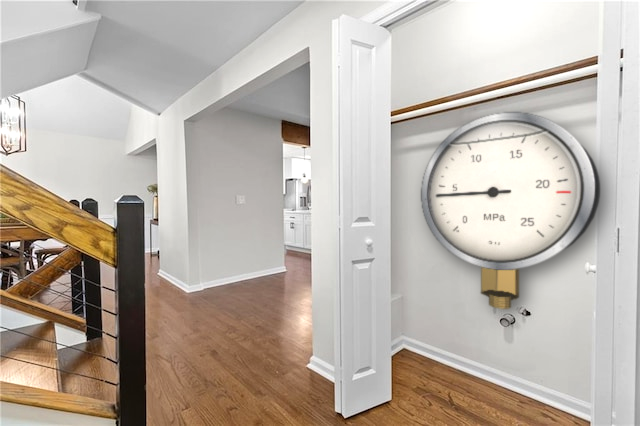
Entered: 4 MPa
